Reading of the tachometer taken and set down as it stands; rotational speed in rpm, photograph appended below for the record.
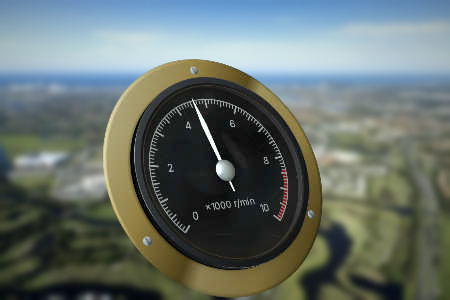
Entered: 4500 rpm
